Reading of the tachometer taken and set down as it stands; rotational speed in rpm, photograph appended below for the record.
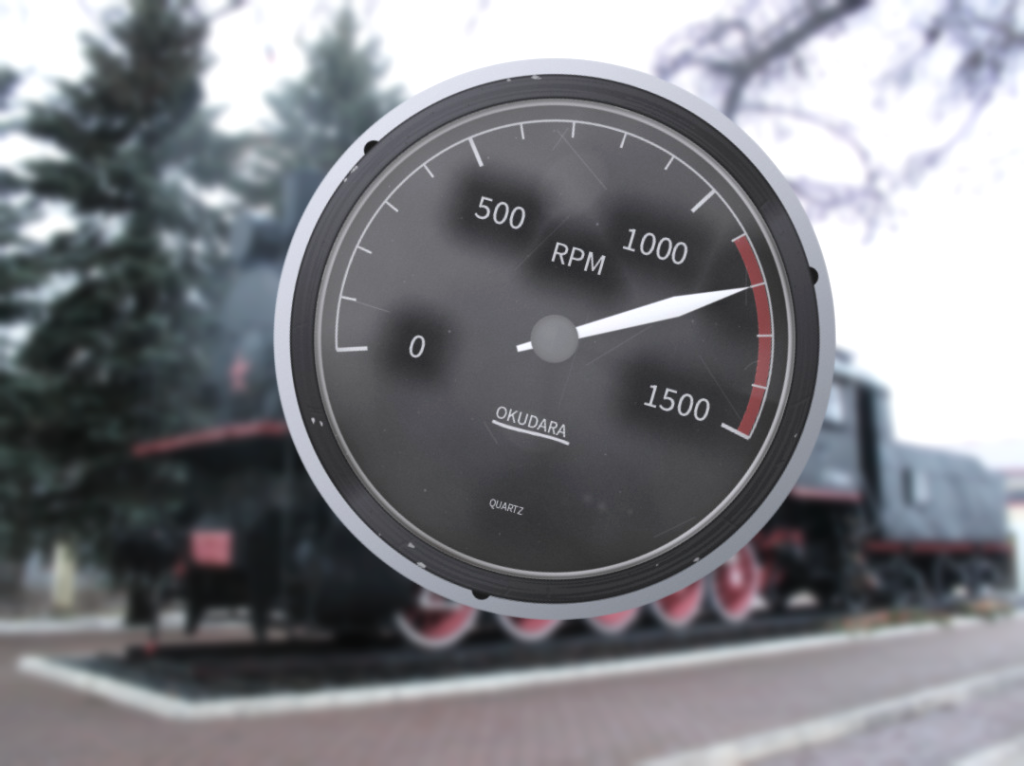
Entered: 1200 rpm
